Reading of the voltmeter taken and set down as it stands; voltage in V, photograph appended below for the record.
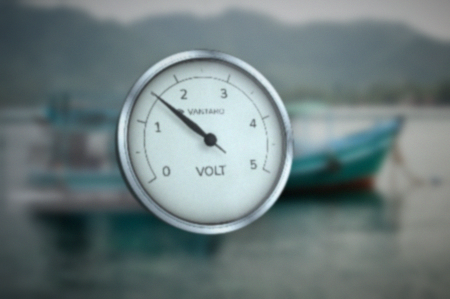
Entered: 1.5 V
